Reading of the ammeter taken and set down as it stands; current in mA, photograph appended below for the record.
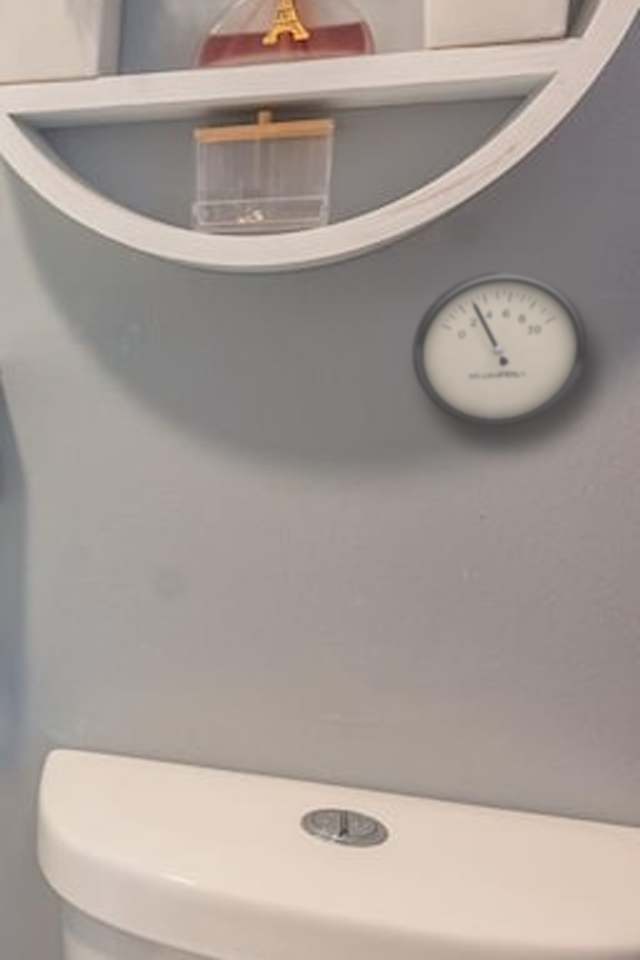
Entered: 3 mA
